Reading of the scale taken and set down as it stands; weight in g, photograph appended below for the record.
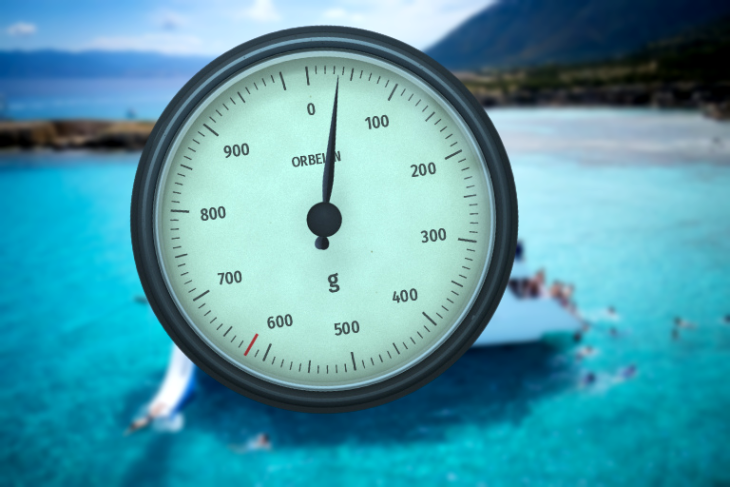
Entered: 35 g
